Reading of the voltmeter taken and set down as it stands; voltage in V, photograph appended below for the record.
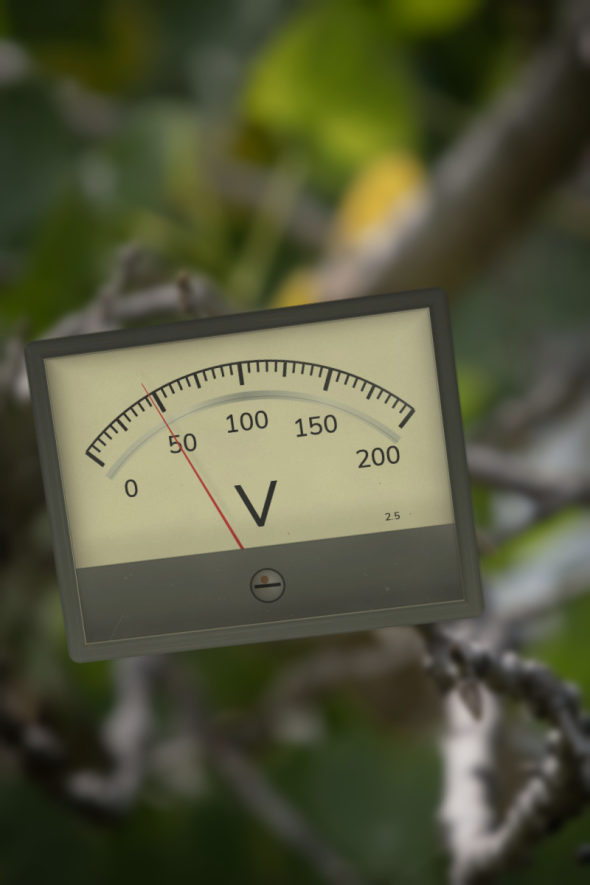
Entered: 47.5 V
